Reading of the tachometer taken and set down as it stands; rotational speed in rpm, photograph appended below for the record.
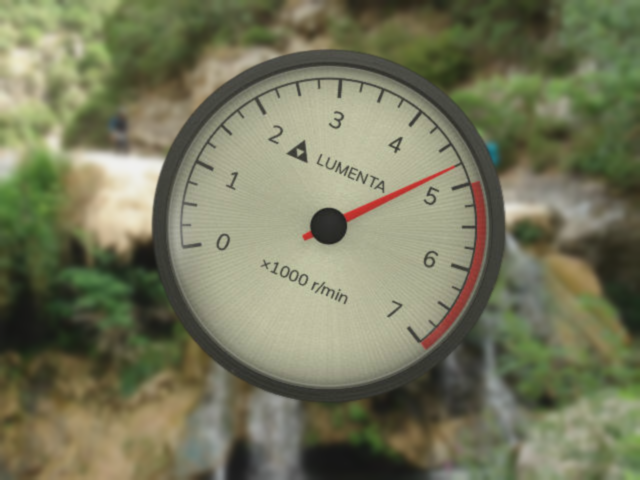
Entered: 4750 rpm
